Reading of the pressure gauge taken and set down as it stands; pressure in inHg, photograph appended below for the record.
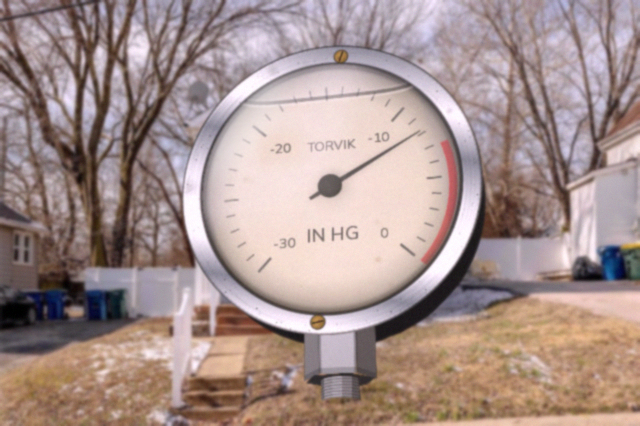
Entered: -8 inHg
